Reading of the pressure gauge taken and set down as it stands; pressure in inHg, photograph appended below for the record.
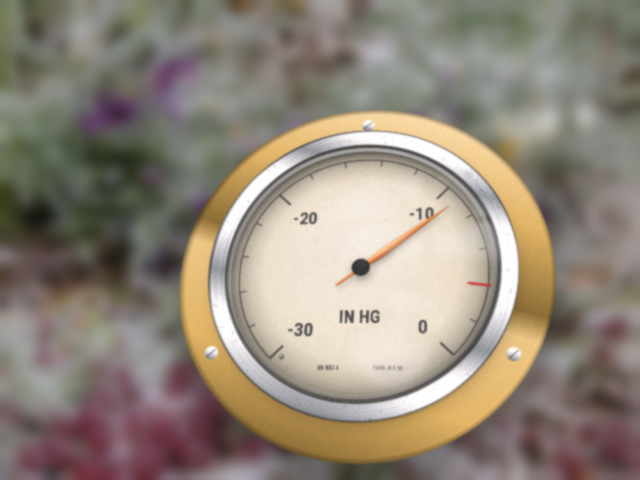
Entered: -9 inHg
